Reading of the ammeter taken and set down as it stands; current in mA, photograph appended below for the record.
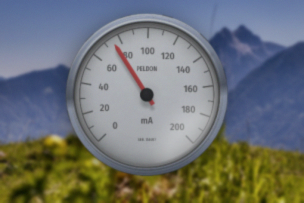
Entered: 75 mA
